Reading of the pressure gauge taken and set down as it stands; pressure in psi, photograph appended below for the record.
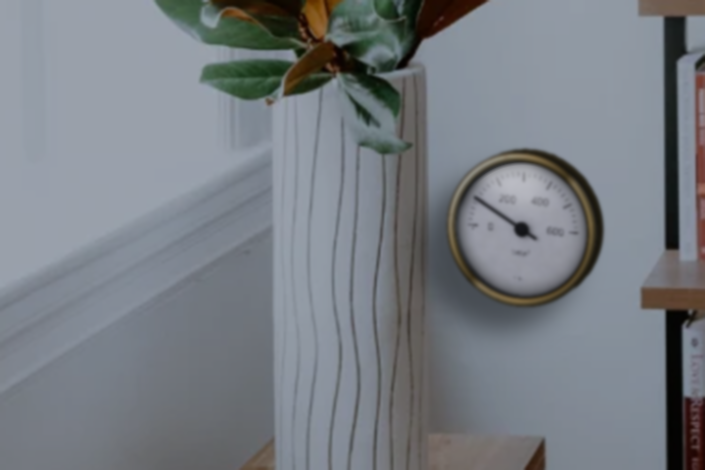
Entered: 100 psi
